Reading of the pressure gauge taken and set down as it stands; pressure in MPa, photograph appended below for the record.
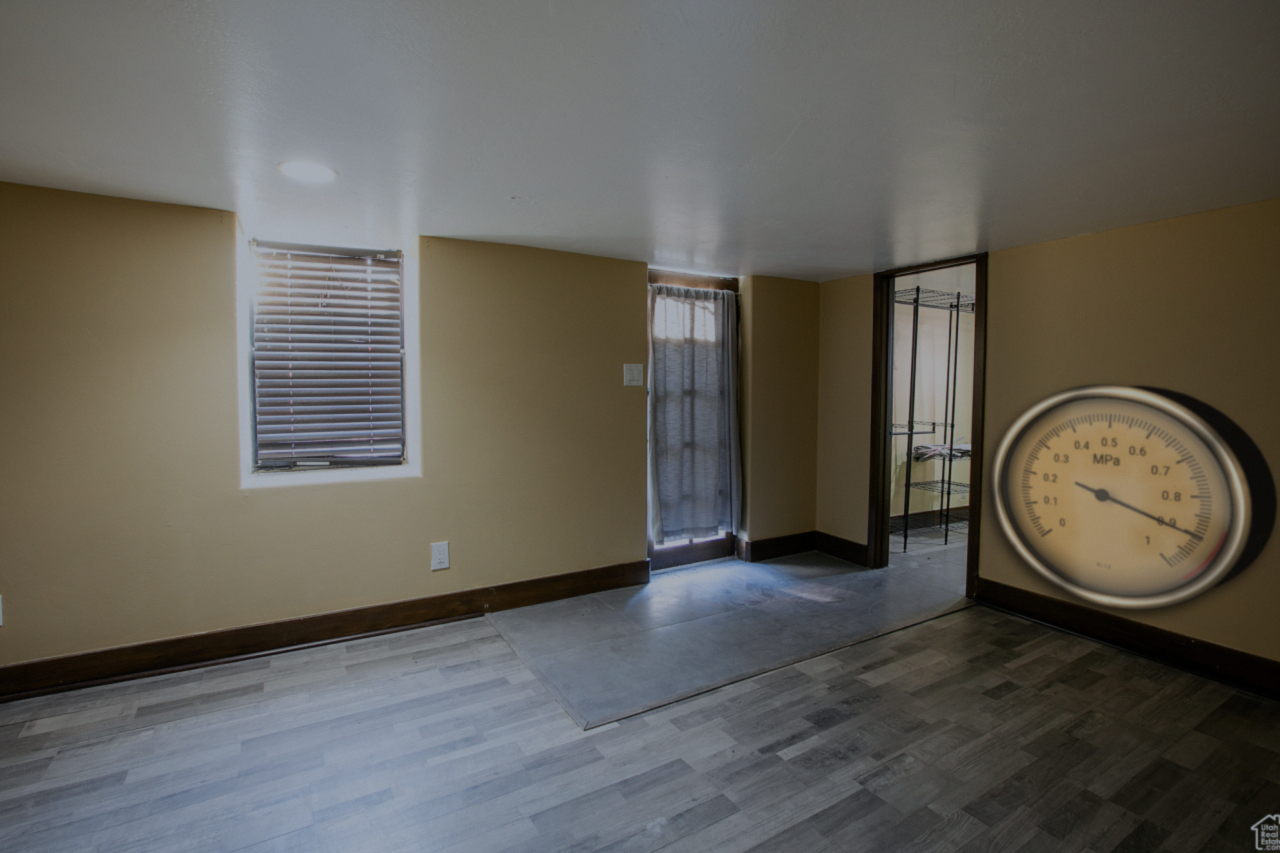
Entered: 0.9 MPa
